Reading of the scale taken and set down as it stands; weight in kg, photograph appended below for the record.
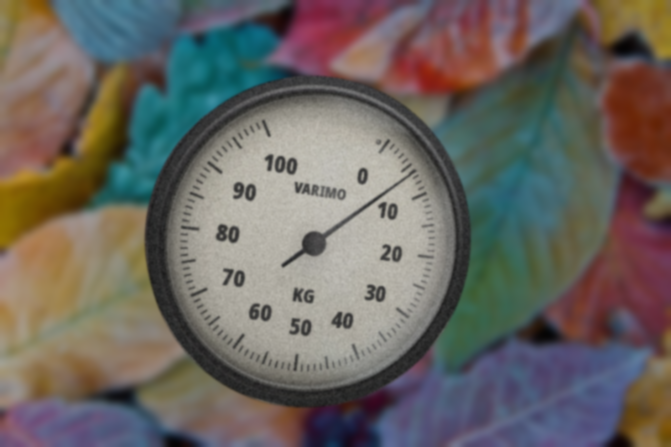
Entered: 6 kg
